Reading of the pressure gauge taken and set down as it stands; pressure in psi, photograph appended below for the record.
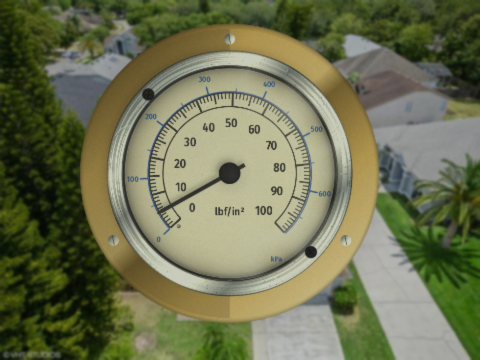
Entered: 5 psi
